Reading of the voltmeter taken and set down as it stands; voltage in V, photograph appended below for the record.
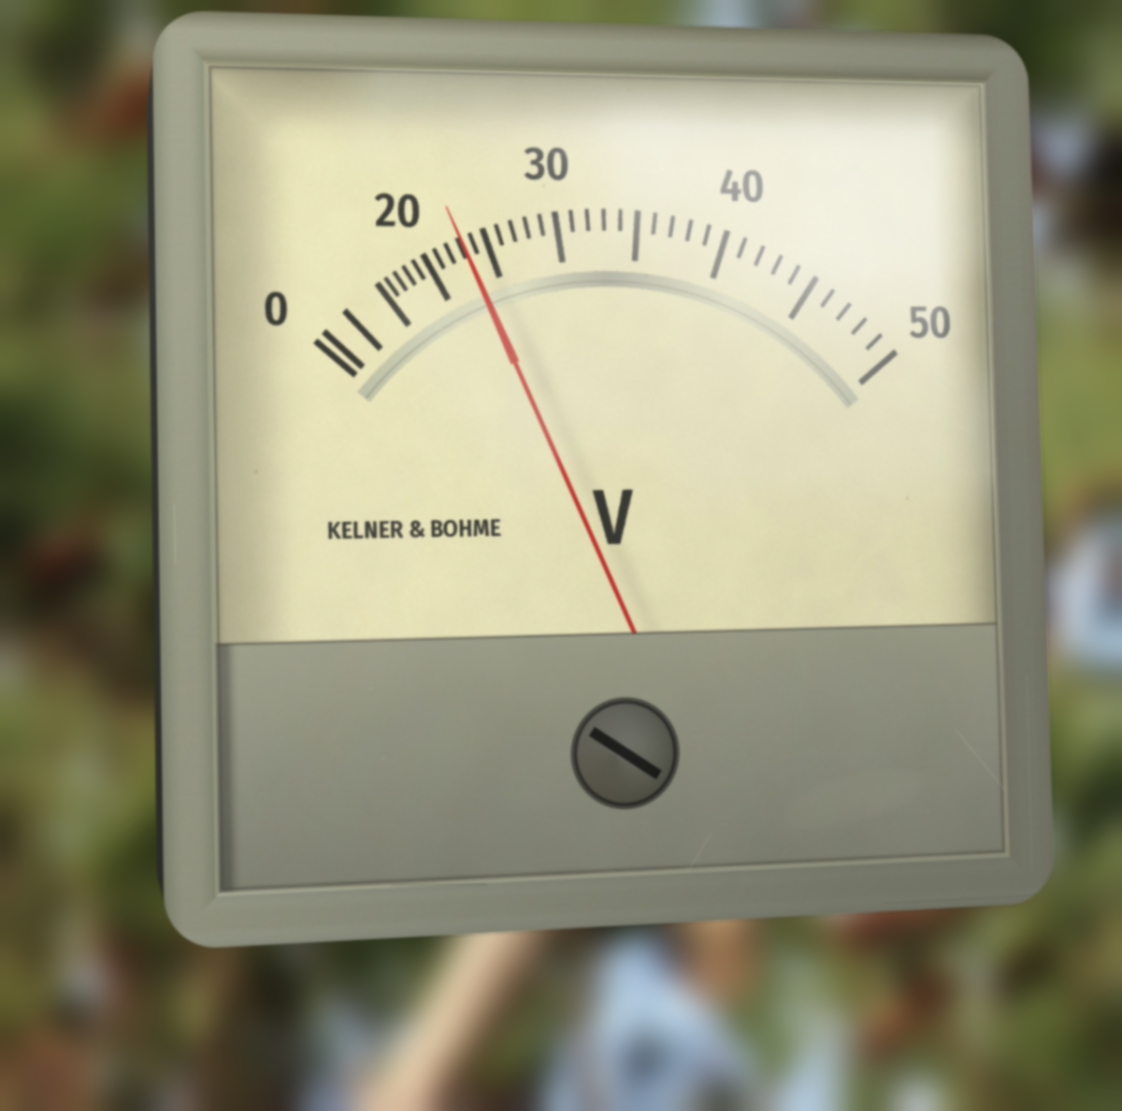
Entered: 23 V
